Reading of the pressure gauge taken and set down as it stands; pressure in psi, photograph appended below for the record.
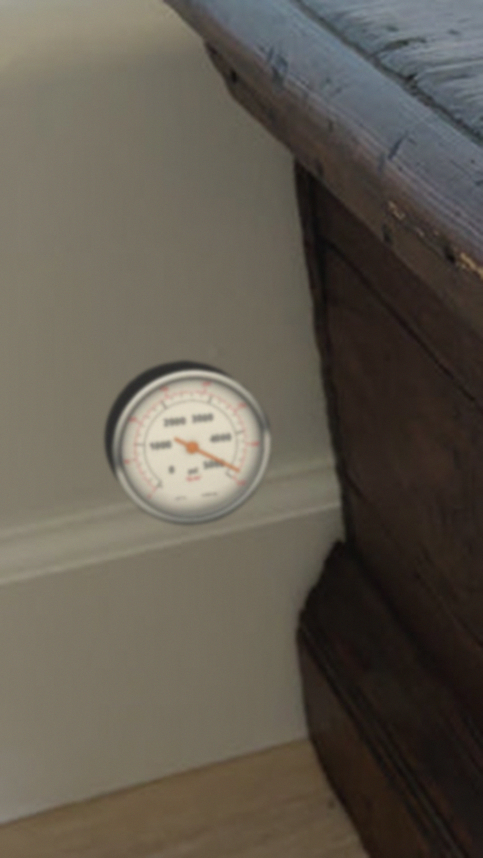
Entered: 4800 psi
